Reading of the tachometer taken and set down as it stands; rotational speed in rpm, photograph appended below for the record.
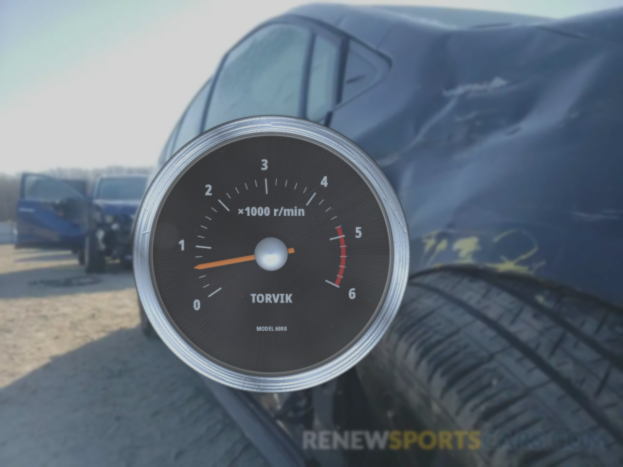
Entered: 600 rpm
